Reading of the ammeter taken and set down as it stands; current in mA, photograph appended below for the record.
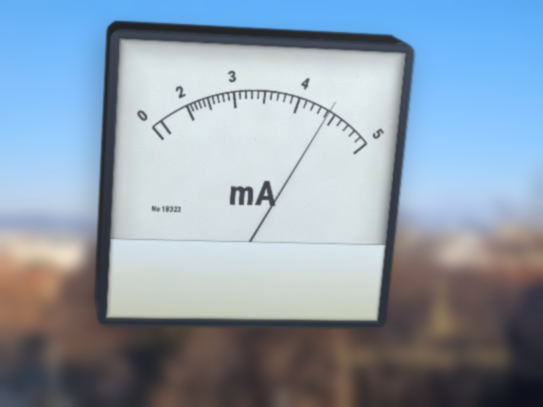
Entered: 4.4 mA
